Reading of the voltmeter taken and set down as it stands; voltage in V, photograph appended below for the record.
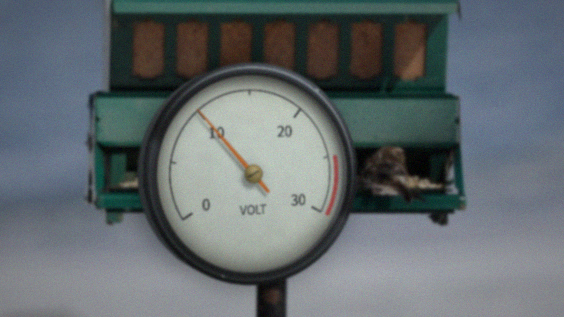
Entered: 10 V
